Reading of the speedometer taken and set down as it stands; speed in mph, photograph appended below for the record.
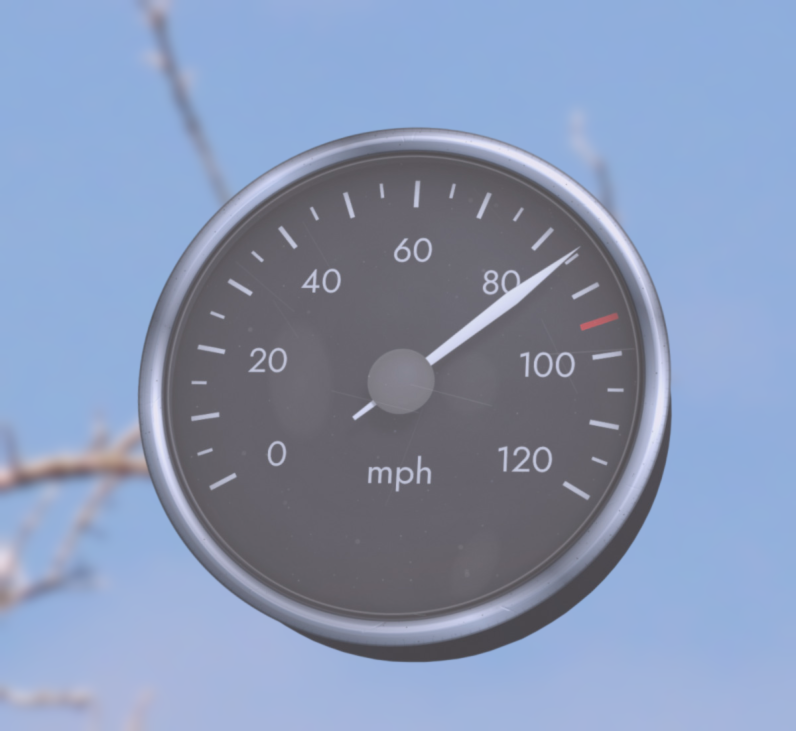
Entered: 85 mph
